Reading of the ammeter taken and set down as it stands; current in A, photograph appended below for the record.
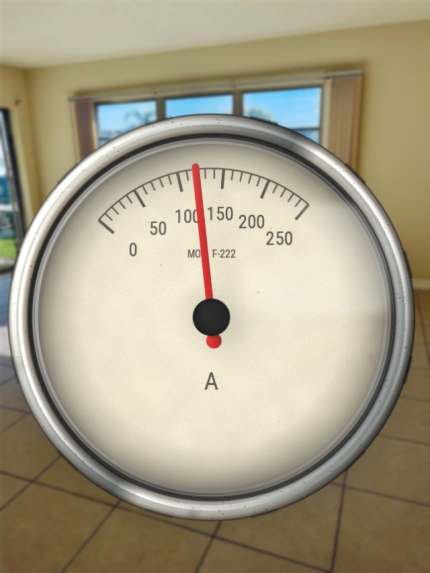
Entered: 120 A
